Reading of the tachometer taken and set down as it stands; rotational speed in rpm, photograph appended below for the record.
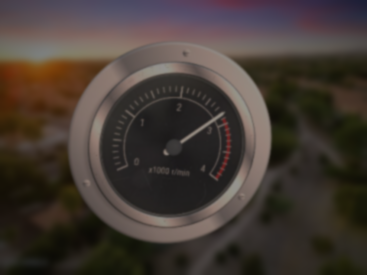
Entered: 2800 rpm
